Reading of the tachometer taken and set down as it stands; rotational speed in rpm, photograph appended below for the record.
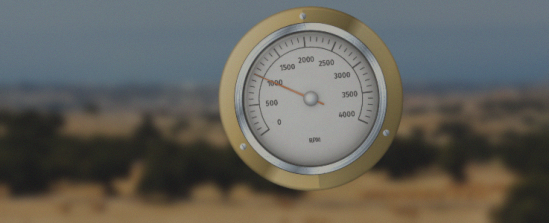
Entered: 1000 rpm
